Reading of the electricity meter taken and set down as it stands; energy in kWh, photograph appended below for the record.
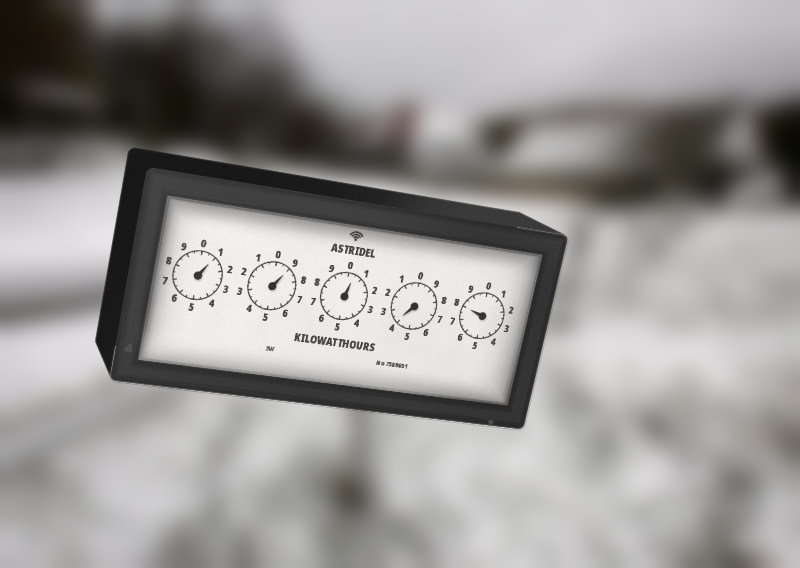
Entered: 9038 kWh
